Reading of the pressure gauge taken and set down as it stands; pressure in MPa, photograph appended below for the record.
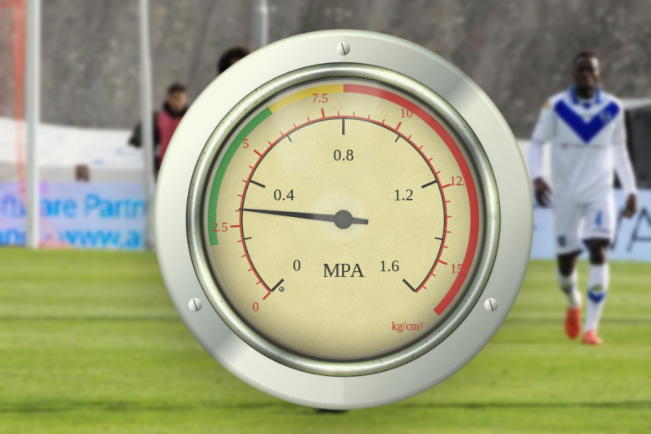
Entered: 0.3 MPa
